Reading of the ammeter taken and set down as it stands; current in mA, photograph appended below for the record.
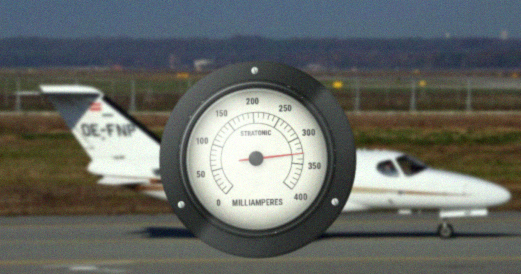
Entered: 330 mA
